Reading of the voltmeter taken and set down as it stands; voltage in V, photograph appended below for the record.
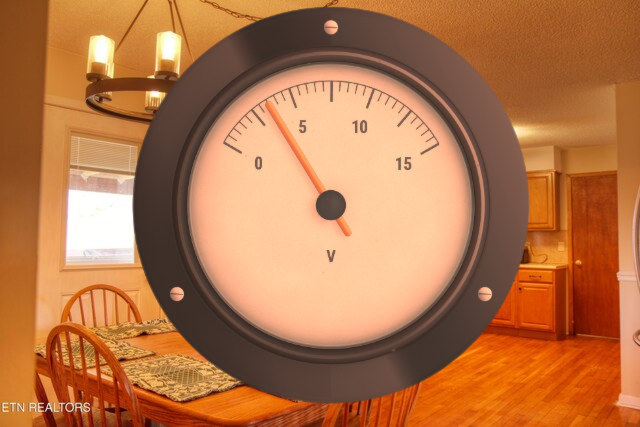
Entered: 3.5 V
